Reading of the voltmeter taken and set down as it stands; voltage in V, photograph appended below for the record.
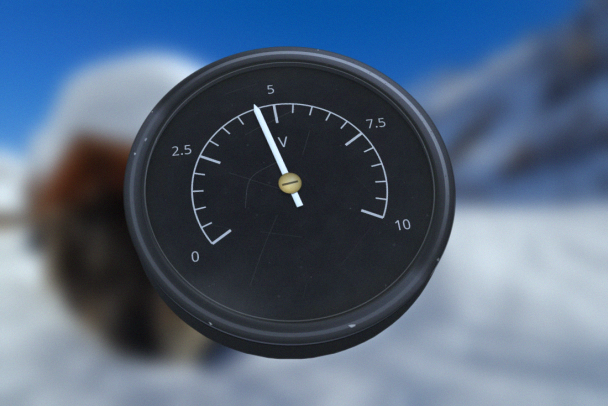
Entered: 4.5 V
